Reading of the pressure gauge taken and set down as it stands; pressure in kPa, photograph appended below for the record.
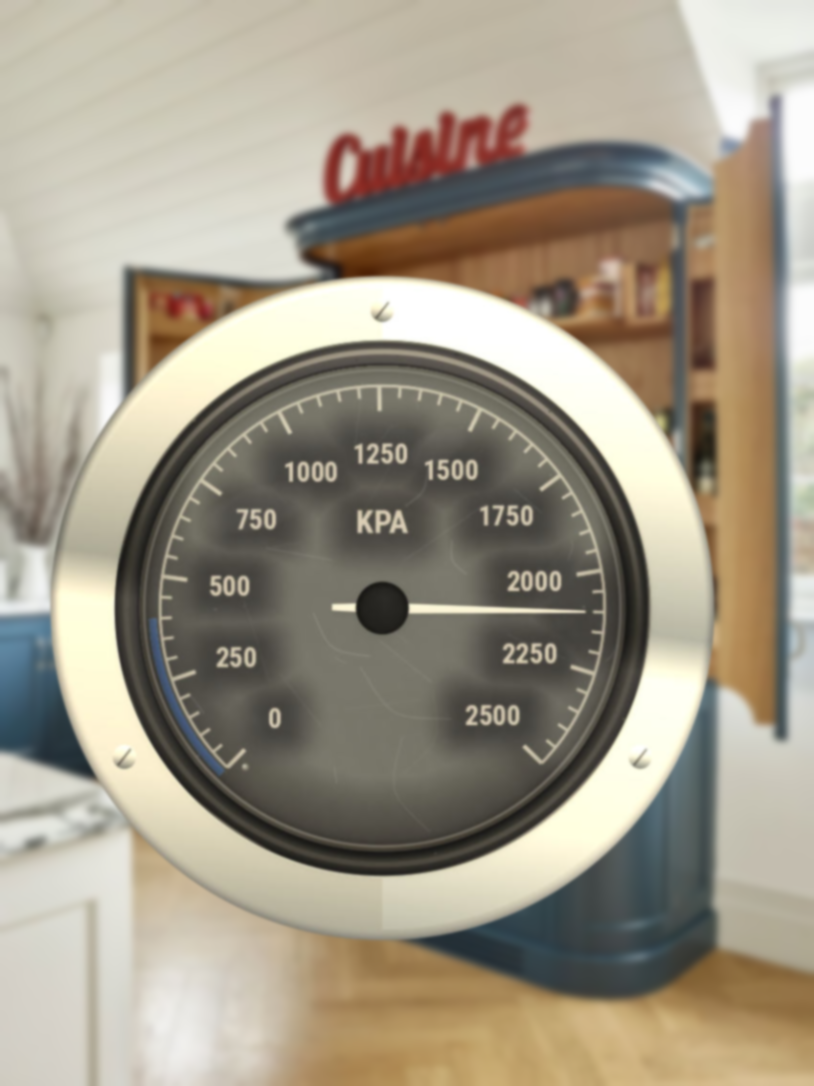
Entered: 2100 kPa
